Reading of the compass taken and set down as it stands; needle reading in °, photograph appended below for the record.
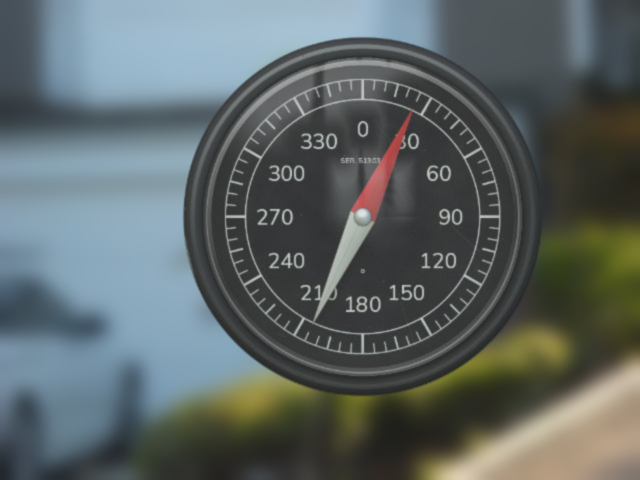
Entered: 25 °
